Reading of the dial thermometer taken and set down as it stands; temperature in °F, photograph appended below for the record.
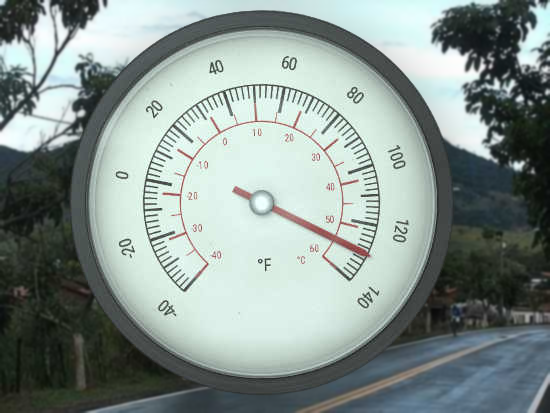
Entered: 130 °F
